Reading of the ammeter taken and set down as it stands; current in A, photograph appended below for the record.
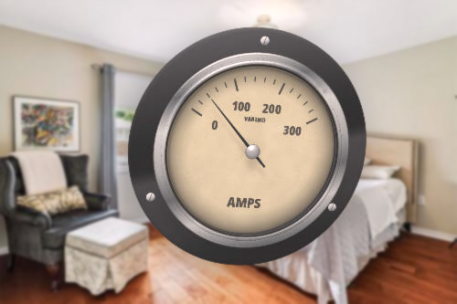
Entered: 40 A
